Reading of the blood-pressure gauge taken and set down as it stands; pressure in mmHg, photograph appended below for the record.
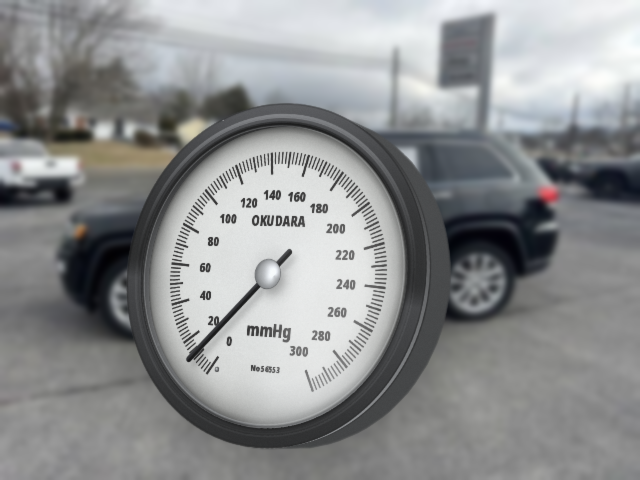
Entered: 10 mmHg
